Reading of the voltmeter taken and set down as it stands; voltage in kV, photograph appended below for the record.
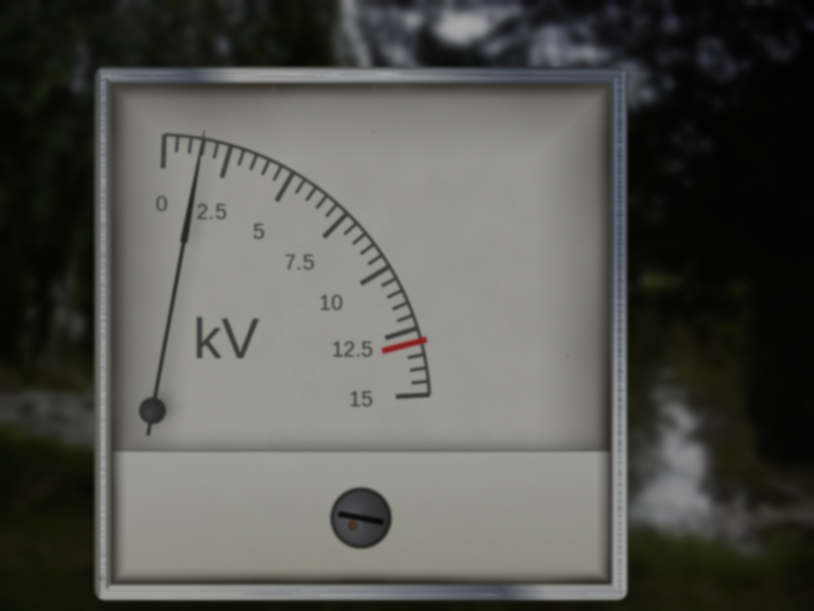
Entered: 1.5 kV
